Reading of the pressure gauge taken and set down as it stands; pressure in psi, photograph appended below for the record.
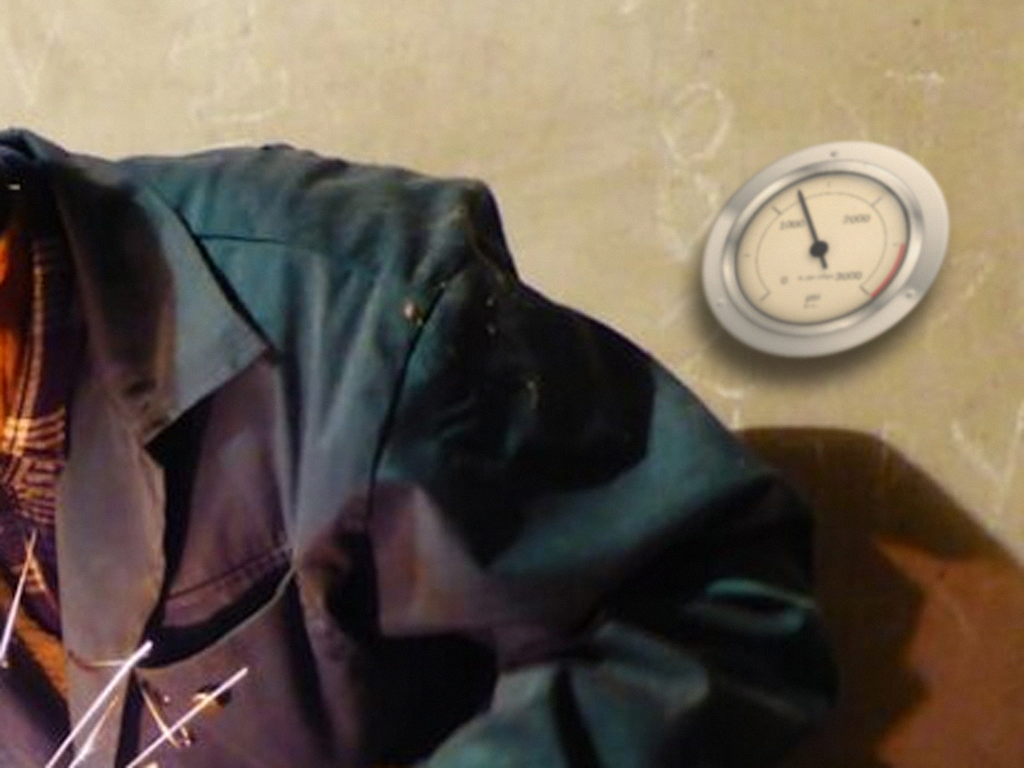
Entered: 1250 psi
